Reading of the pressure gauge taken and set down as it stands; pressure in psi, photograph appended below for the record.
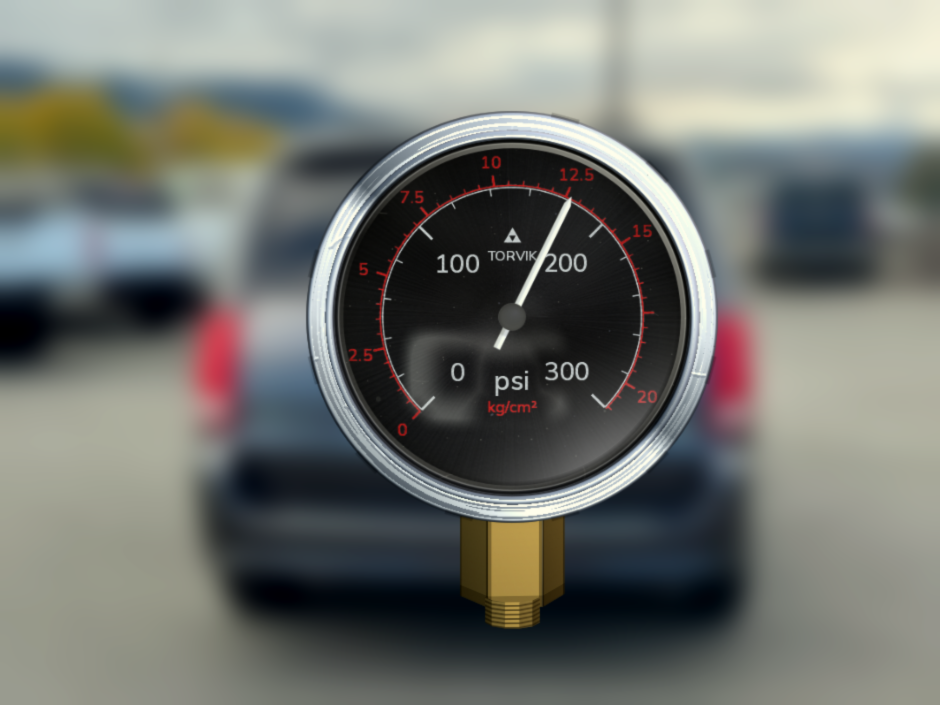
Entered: 180 psi
